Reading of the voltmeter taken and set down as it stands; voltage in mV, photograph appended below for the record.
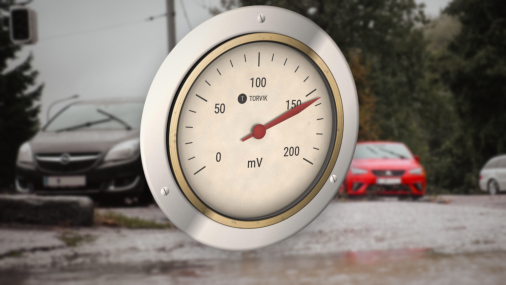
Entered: 155 mV
